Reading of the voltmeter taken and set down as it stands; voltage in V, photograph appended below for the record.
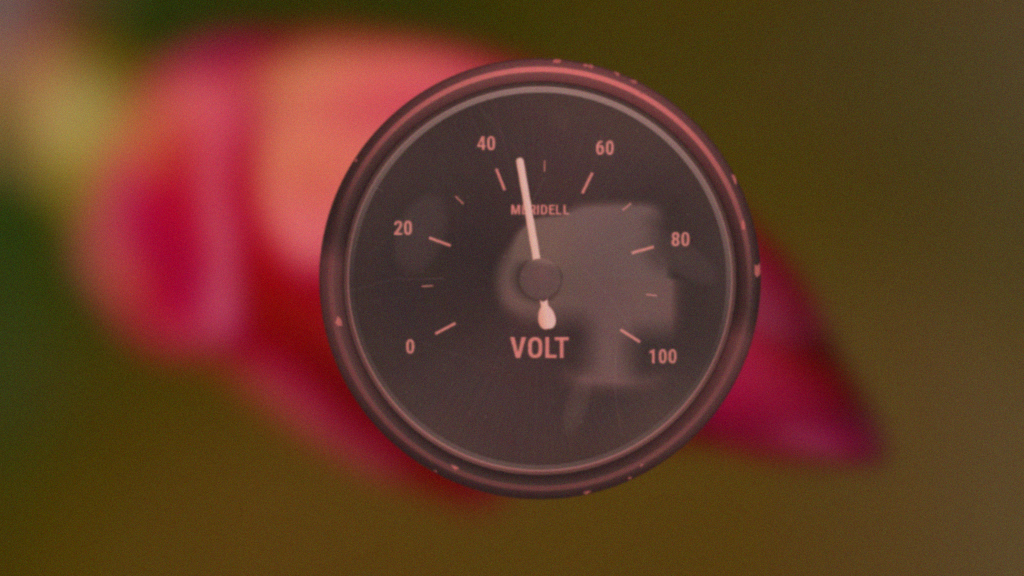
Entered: 45 V
